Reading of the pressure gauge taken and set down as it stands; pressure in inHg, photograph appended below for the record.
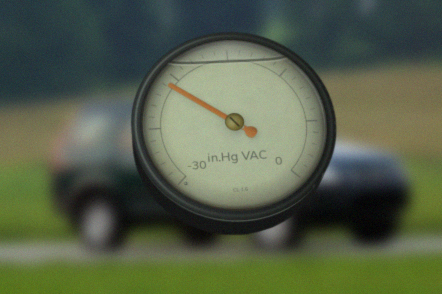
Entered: -21 inHg
